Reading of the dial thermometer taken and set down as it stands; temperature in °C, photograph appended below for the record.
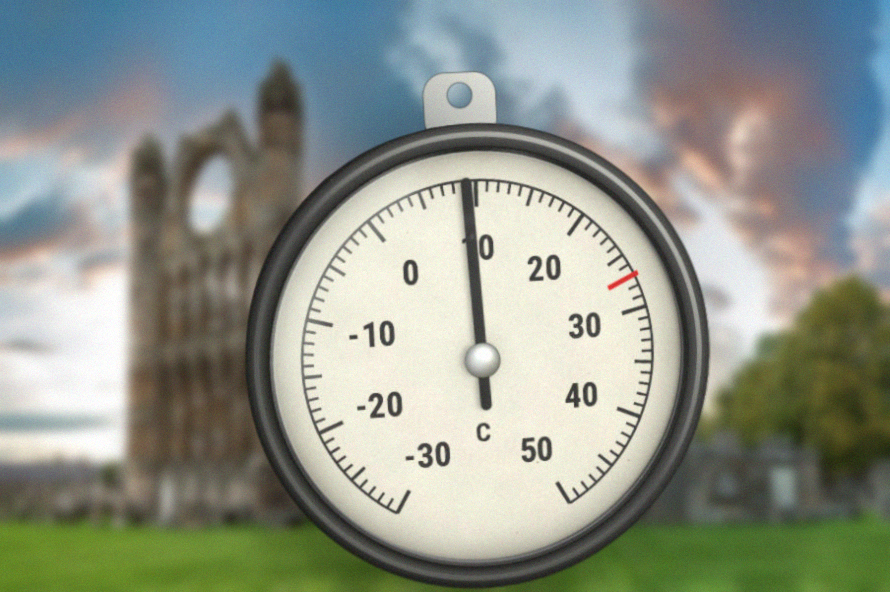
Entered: 9 °C
